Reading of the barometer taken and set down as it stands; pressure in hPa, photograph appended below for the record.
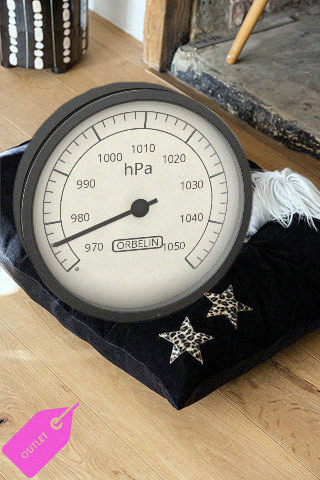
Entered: 976 hPa
